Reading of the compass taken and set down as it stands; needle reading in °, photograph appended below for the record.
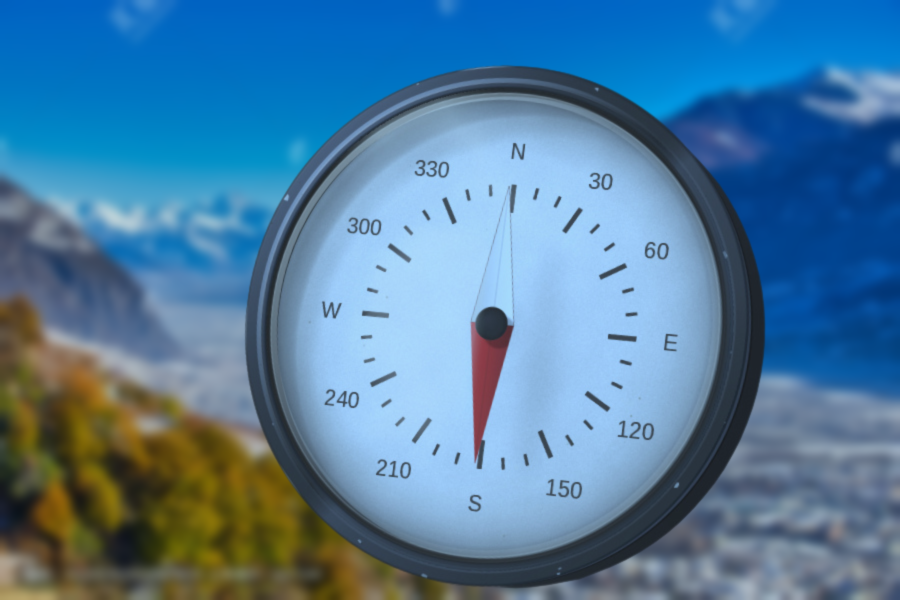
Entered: 180 °
